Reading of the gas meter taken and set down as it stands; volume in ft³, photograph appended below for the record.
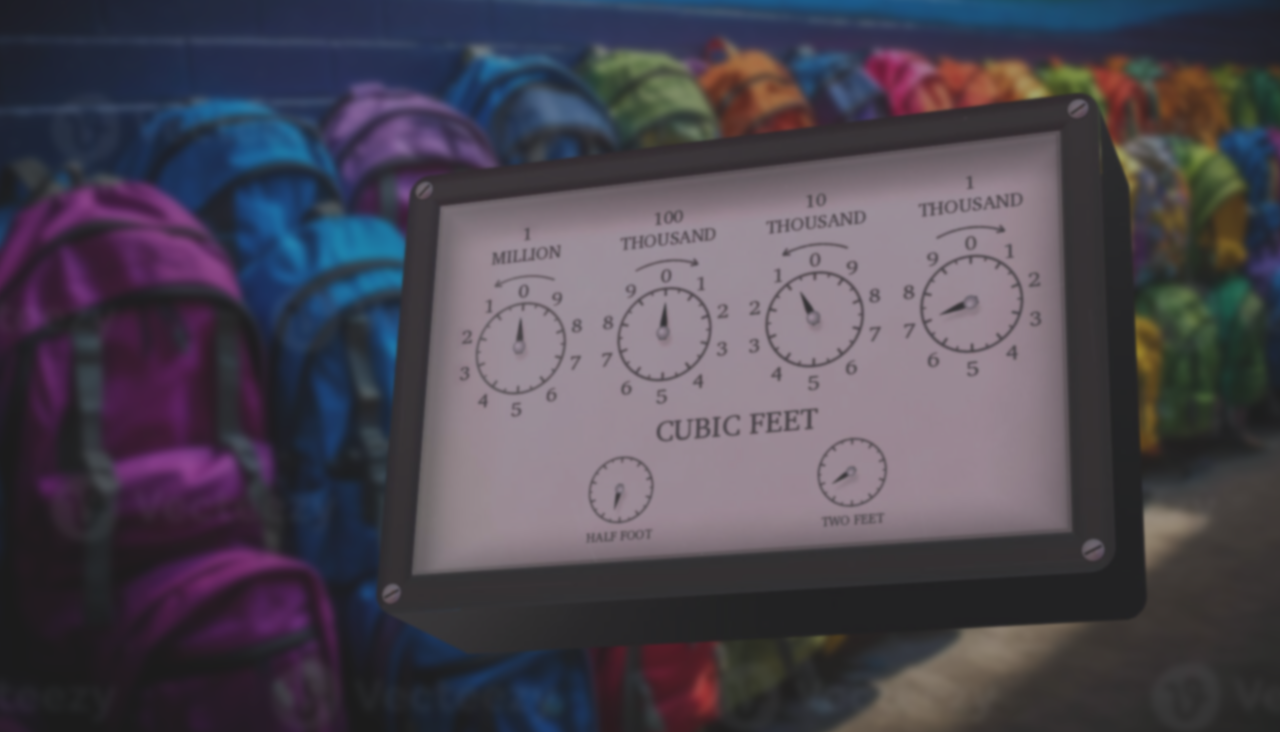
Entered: 700 ft³
